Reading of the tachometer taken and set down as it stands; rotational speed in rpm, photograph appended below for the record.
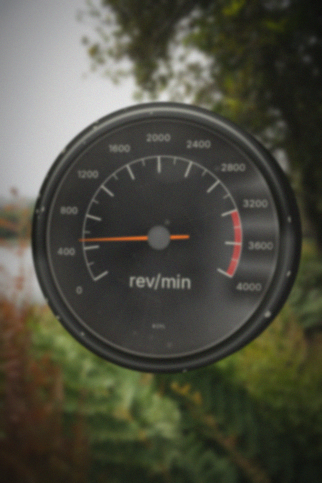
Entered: 500 rpm
